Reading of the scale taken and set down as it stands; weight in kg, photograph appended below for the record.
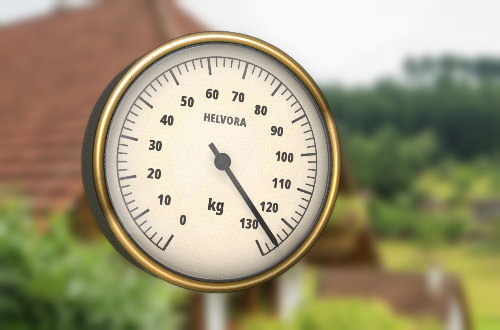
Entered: 126 kg
